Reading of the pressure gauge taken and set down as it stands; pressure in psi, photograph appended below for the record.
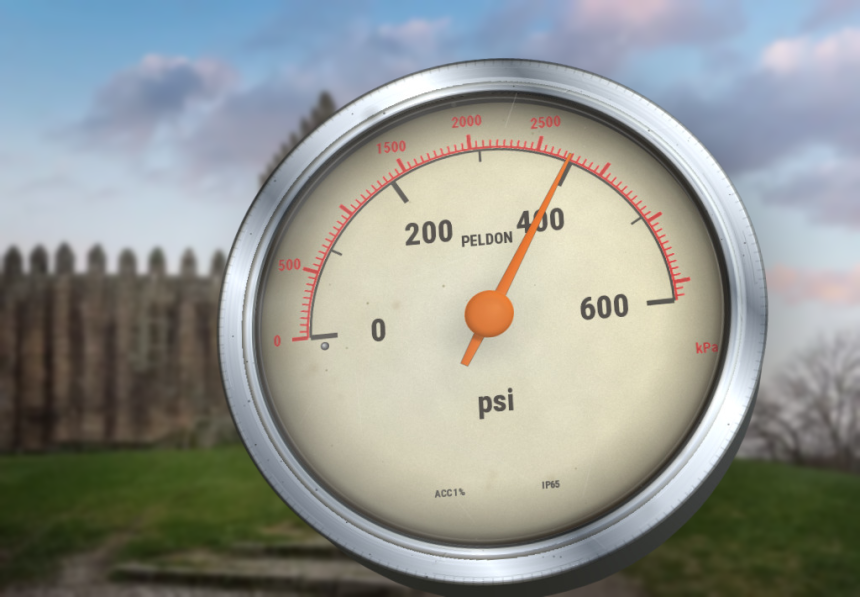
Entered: 400 psi
